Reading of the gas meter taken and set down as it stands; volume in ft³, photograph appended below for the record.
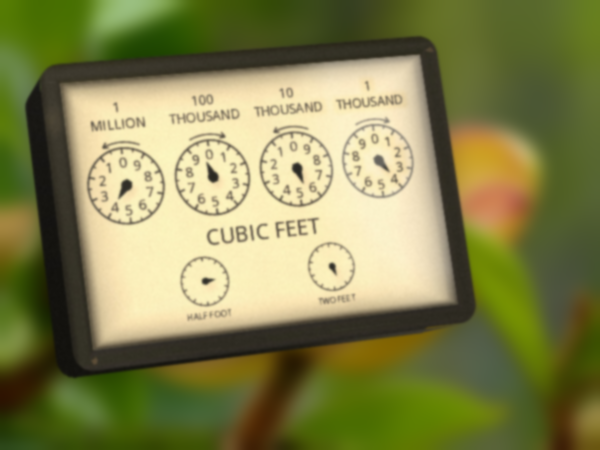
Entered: 395400 ft³
